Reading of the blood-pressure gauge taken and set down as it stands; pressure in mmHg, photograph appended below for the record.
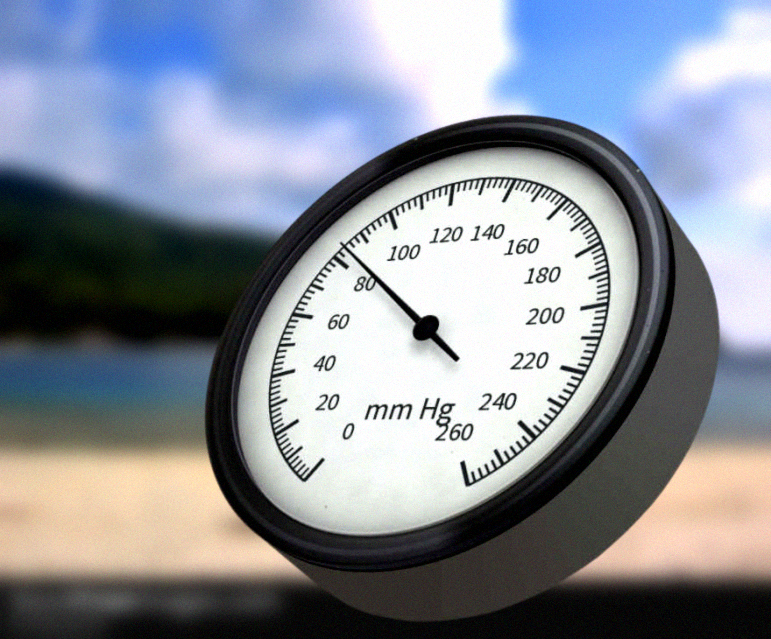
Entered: 84 mmHg
